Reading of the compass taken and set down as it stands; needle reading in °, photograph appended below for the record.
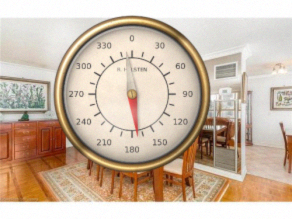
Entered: 172.5 °
